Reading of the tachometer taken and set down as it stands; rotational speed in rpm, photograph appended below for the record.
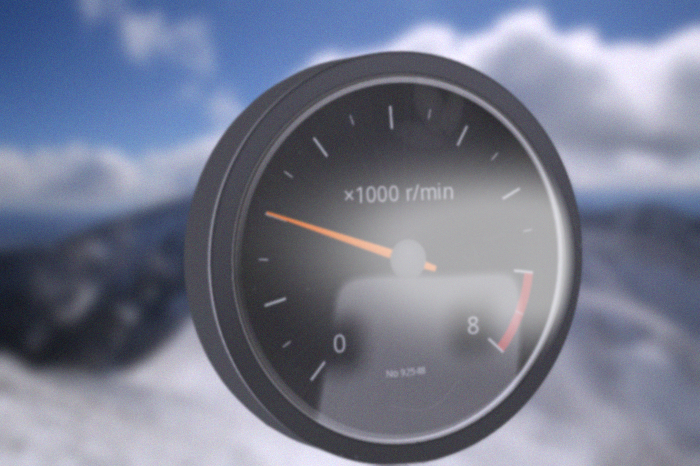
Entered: 2000 rpm
